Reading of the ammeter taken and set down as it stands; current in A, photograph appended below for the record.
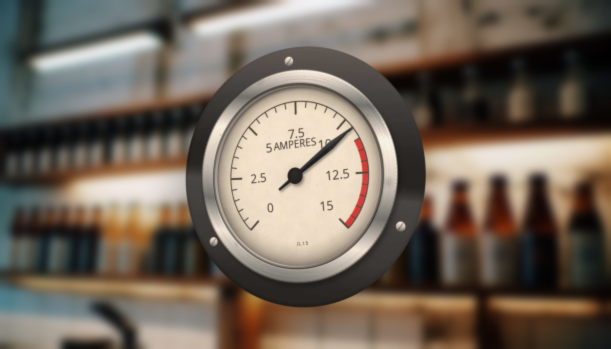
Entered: 10.5 A
